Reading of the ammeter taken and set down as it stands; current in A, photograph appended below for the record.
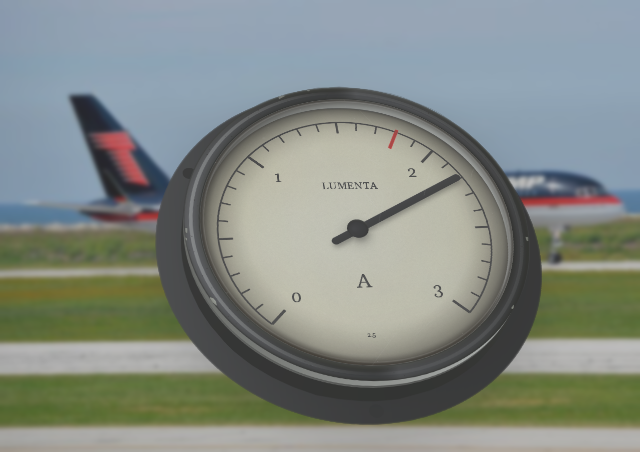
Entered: 2.2 A
